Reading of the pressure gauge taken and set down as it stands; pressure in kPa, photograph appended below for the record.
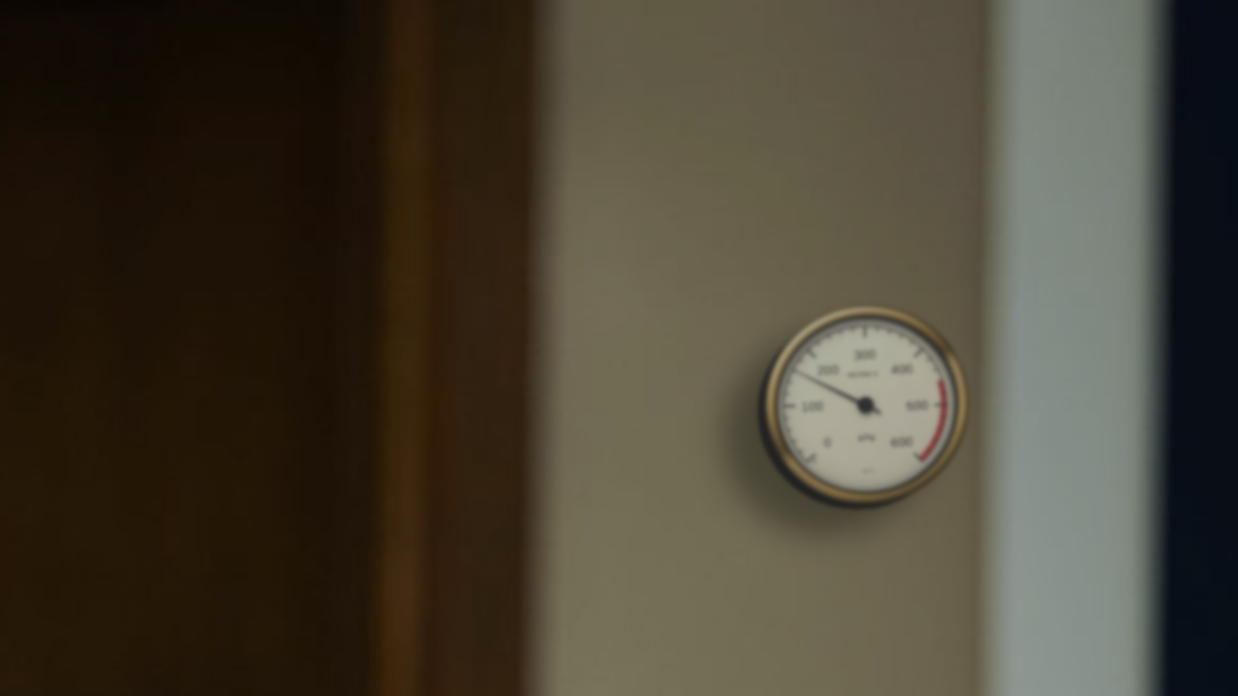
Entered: 160 kPa
